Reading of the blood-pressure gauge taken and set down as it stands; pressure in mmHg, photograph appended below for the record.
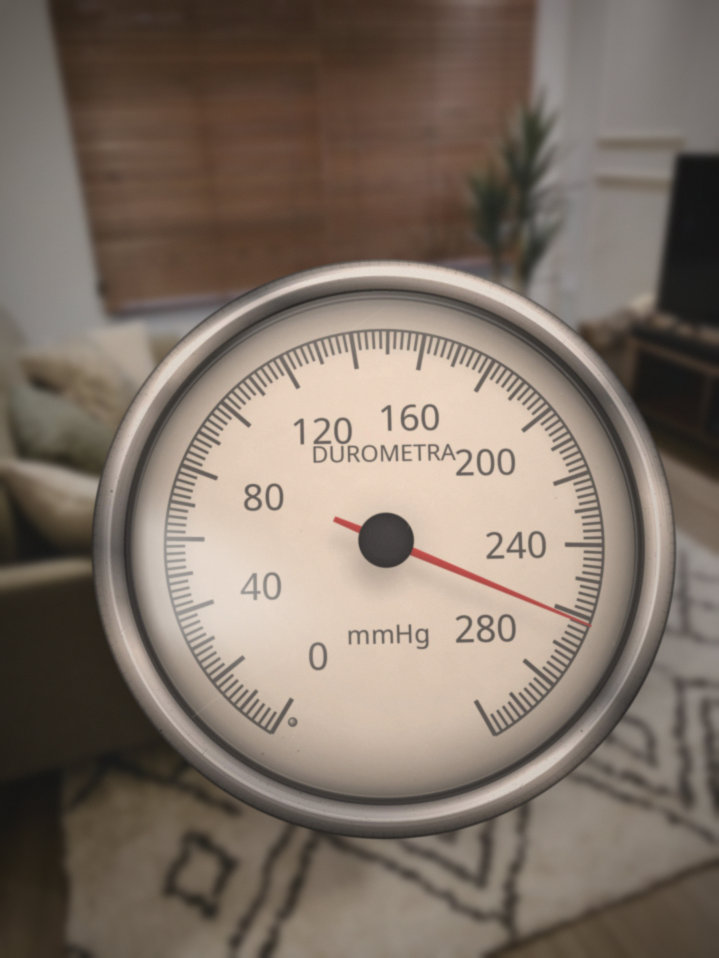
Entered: 262 mmHg
